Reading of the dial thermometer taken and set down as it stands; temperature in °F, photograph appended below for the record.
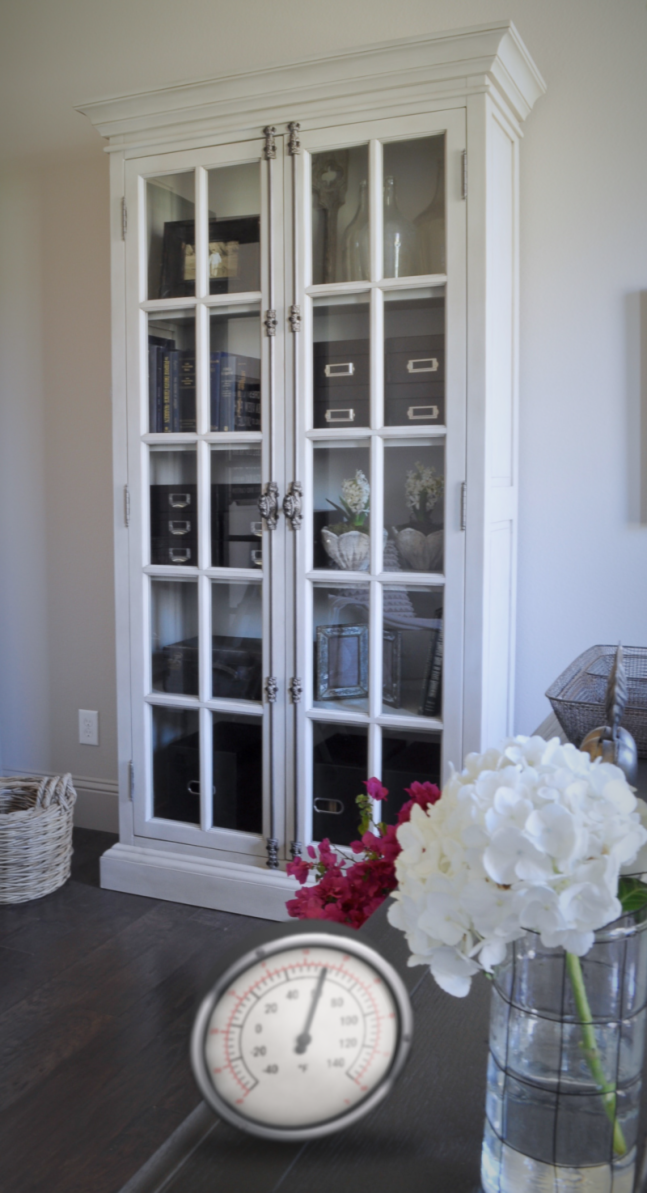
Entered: 60 °F
